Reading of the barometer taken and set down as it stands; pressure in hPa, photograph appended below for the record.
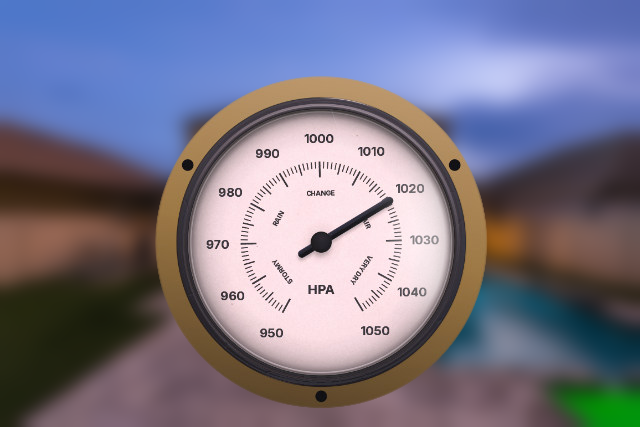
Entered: 1020 hPa
